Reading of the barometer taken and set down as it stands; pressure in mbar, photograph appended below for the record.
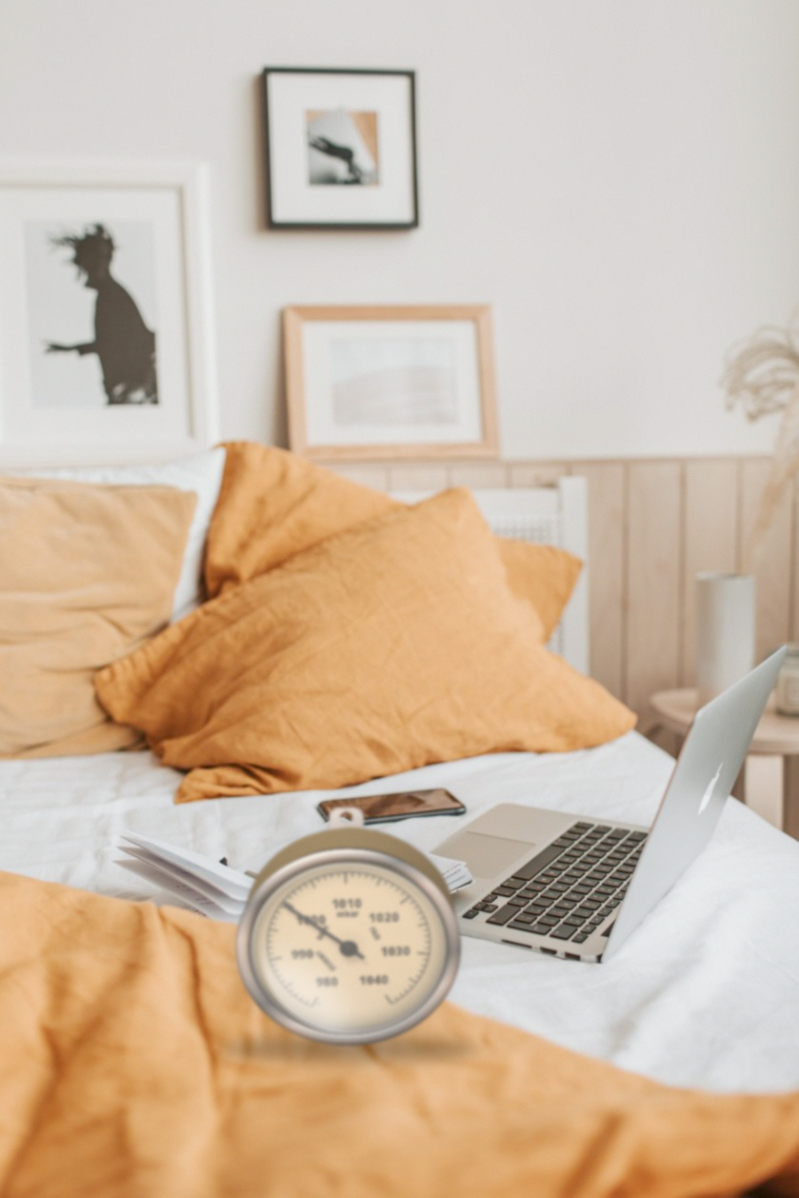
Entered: 1000 mbar
